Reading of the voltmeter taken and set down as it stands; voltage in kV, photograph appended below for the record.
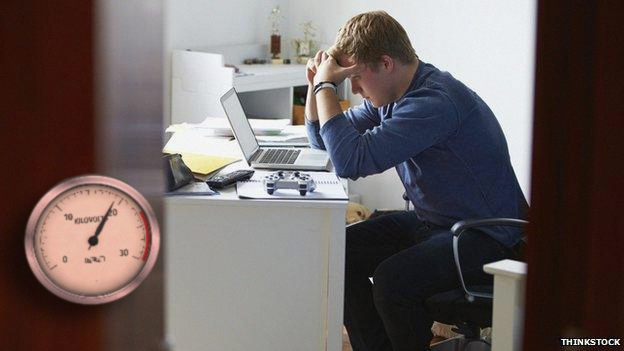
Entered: 19 kV
